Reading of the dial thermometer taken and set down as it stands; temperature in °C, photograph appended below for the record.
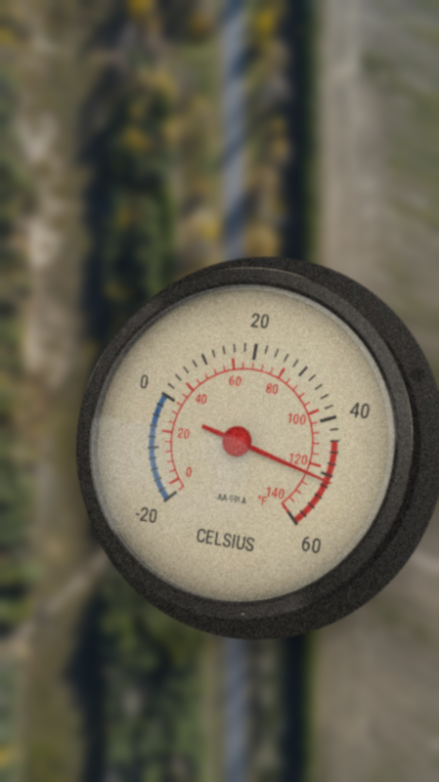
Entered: 51 °C
